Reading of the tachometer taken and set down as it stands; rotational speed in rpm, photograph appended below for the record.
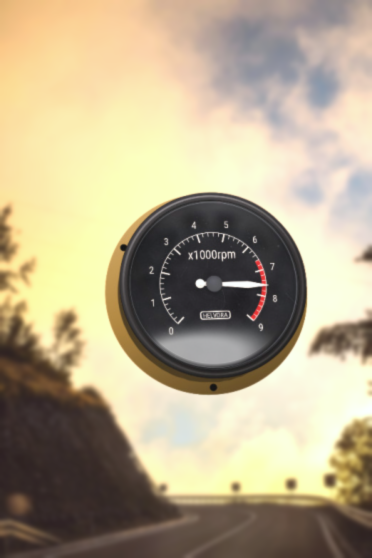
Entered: 7600 rpm
